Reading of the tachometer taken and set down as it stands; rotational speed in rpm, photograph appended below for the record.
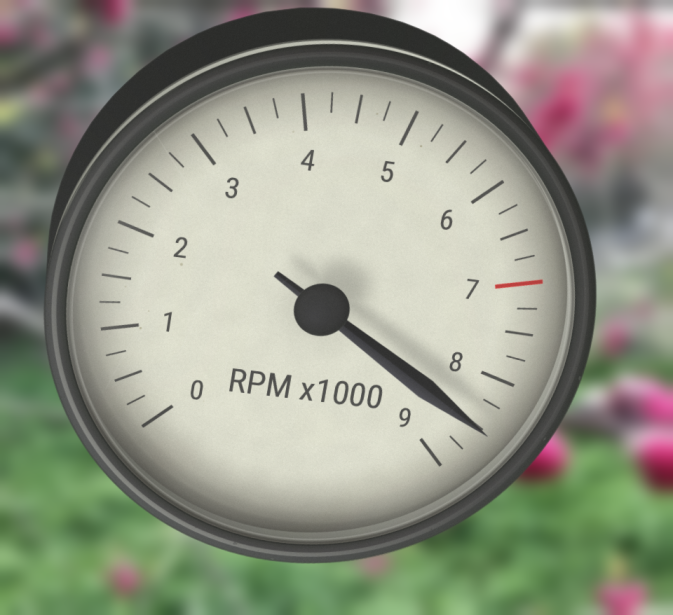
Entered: 8500 rpm
